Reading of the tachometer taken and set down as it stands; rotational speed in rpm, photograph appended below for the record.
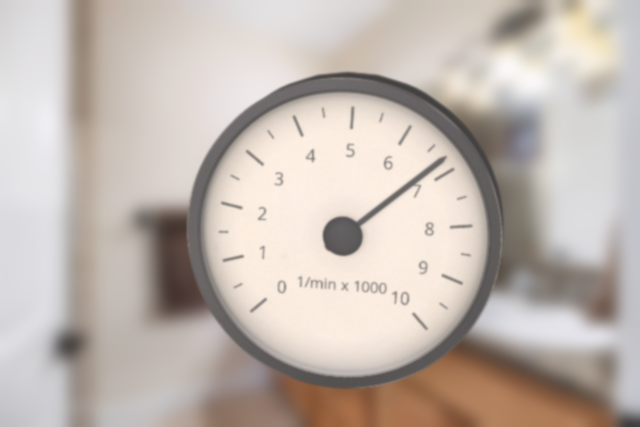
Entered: 6750 rpm
